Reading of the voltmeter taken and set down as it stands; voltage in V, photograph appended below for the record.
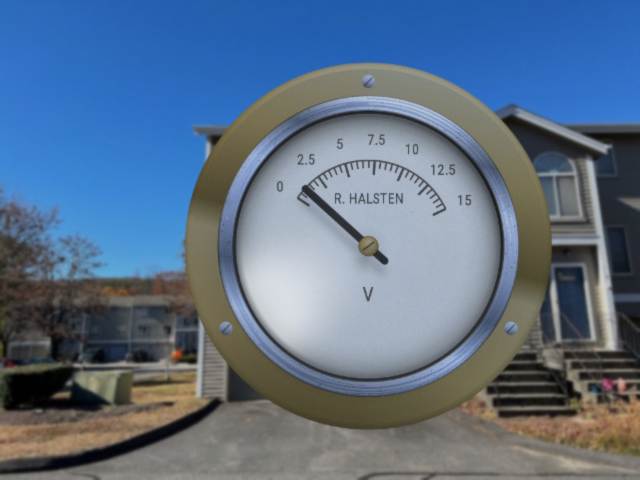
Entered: 1 V
